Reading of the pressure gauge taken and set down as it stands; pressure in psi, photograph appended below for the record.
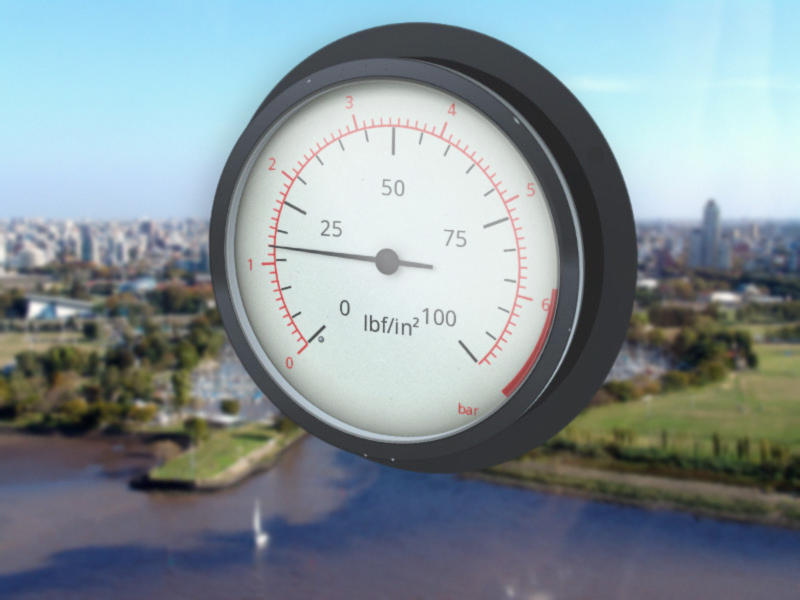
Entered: 17.5 psi
